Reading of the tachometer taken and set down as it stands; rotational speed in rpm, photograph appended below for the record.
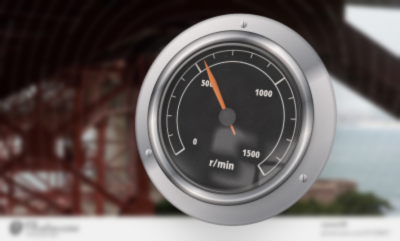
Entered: 550 rpm
